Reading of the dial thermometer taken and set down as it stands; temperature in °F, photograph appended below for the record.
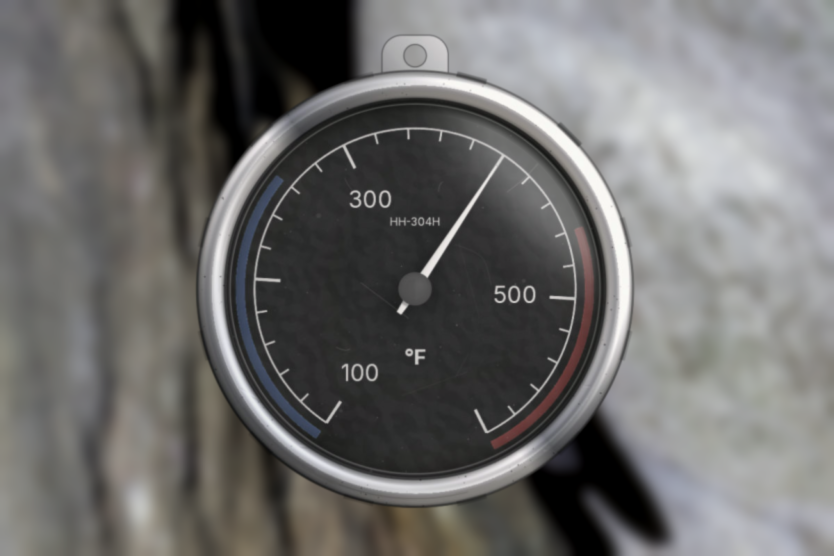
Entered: 400 °F
